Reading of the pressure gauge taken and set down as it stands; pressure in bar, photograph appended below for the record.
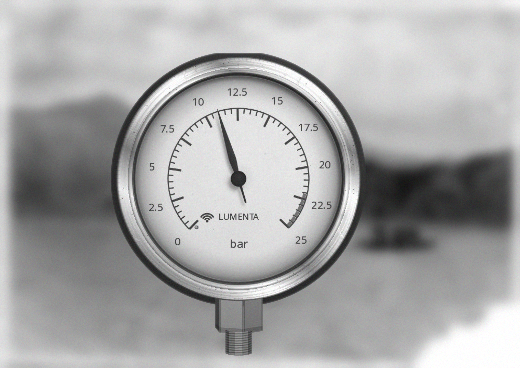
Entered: 11 bar
